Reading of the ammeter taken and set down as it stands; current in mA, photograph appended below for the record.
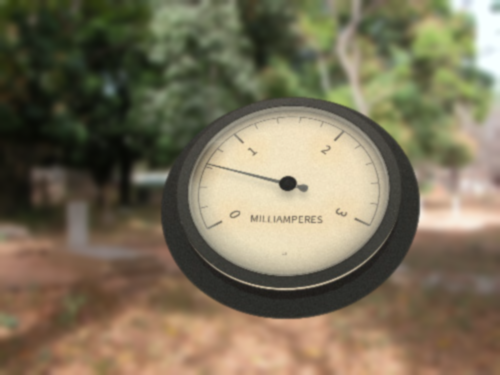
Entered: 0.6 mA
